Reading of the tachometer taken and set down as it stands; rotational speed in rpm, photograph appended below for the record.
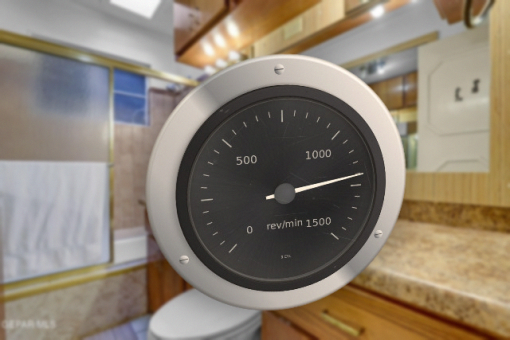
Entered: 1200 rpm
